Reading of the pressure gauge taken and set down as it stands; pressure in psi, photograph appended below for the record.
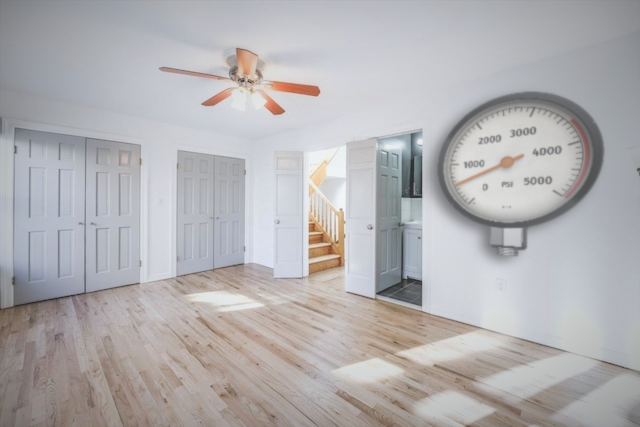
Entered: 500 psi
